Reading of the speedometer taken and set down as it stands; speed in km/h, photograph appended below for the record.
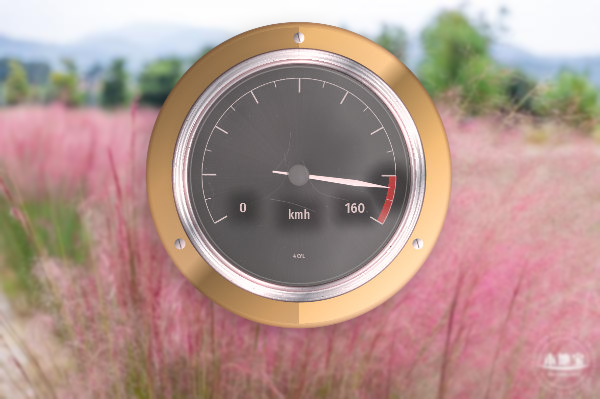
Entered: 145 km/h
